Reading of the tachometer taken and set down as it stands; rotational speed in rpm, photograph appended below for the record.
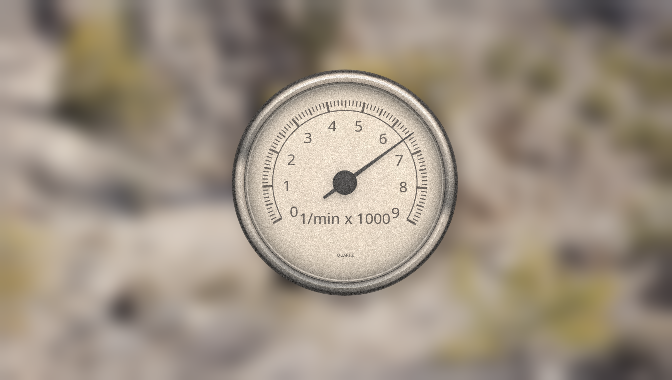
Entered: 6500 rpm
